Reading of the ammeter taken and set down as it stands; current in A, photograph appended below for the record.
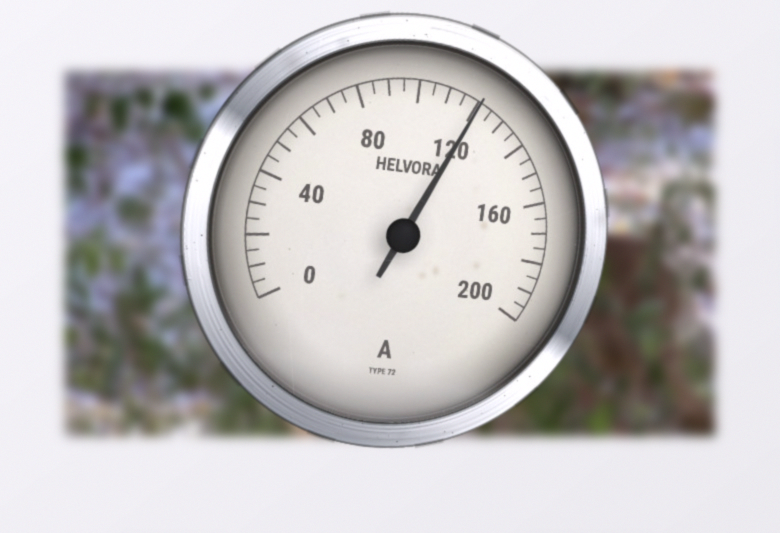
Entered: 120 A
